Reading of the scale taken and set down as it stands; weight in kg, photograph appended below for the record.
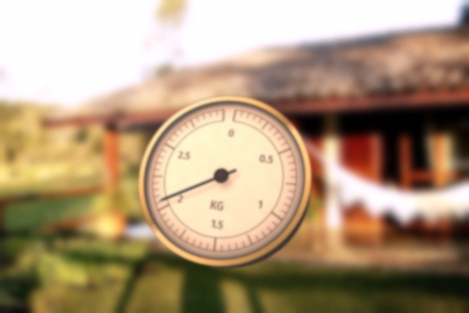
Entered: 2.05 kg
